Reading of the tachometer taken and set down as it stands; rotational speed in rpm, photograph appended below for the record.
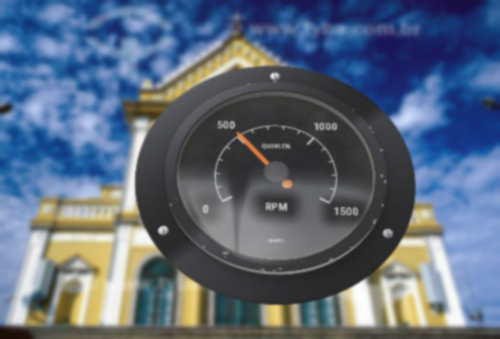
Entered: 500 rpm
